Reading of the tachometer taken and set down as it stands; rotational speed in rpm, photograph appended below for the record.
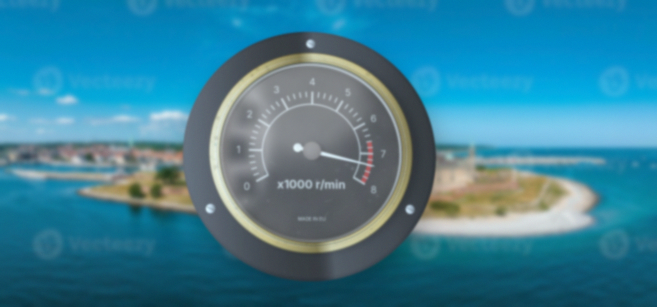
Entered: 7400 rpm
